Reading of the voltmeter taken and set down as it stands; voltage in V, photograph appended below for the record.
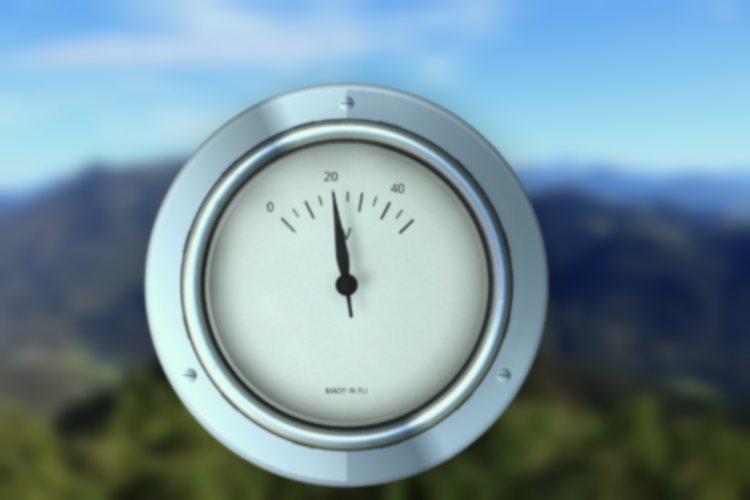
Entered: 20 V
